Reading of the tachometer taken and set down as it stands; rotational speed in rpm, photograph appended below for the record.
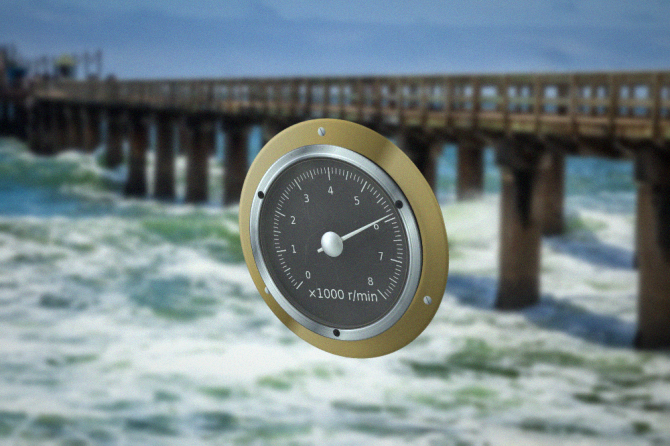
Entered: 5900 rpm
